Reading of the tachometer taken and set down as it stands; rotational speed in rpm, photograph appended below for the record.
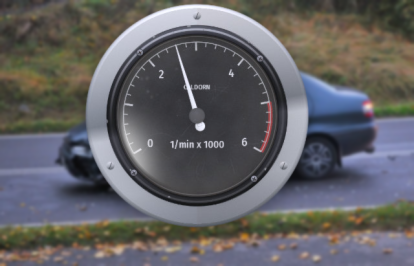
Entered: 2600 rpm
